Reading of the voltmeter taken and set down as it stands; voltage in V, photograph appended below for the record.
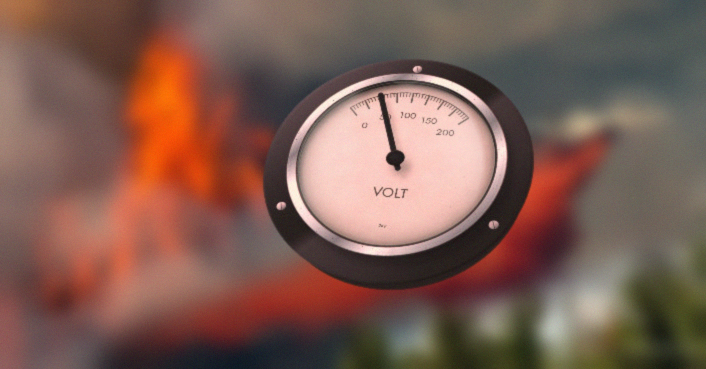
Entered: 50 V
